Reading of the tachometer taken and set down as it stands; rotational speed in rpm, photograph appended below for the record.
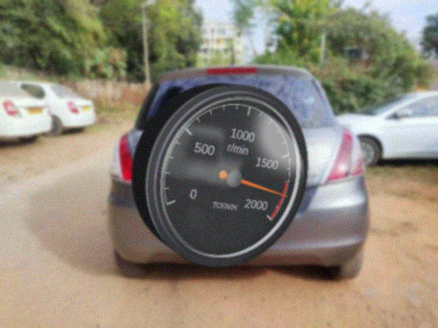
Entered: 1800 rpm
